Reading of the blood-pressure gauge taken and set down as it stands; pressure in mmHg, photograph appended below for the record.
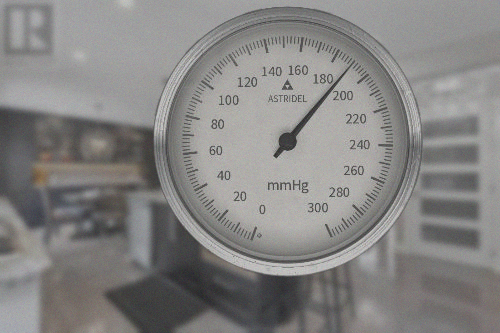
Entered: 190 mmHg
